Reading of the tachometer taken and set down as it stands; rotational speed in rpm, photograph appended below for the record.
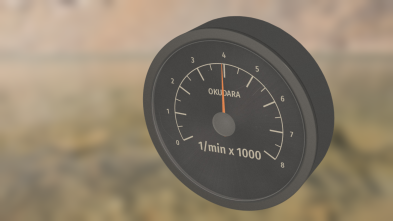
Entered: 4000 rpm
